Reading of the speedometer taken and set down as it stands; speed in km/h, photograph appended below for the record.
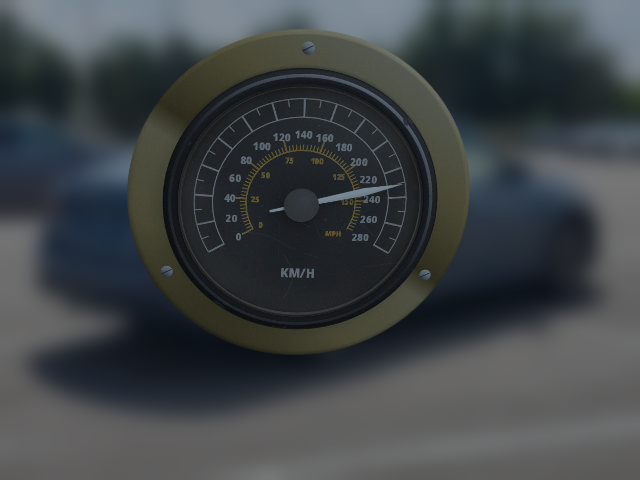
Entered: 230 km/h
